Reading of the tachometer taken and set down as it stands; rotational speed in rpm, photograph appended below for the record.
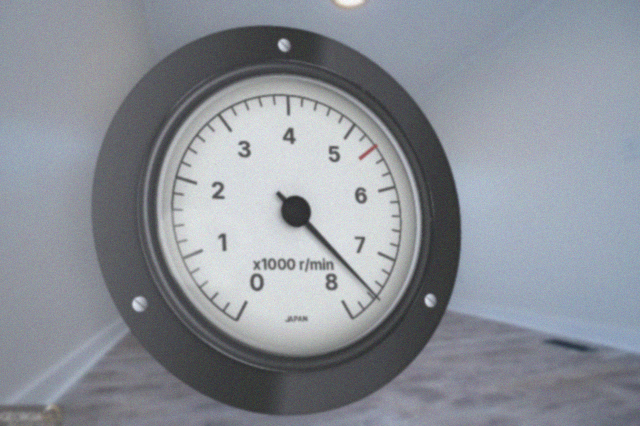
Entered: 7600 rpm
